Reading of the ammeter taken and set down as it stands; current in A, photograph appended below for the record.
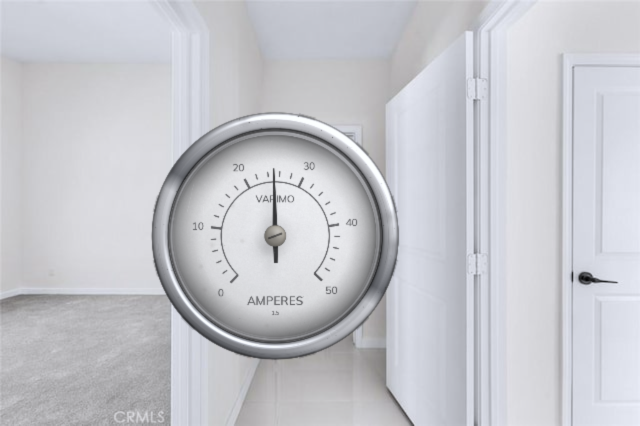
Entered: 25 A
